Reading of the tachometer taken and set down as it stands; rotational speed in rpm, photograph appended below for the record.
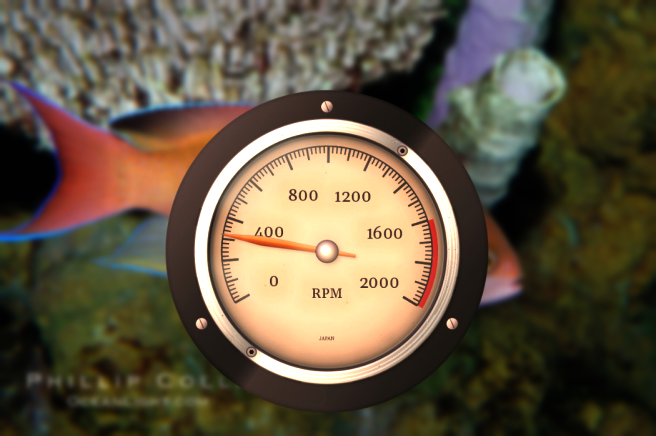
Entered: 320 rpm
